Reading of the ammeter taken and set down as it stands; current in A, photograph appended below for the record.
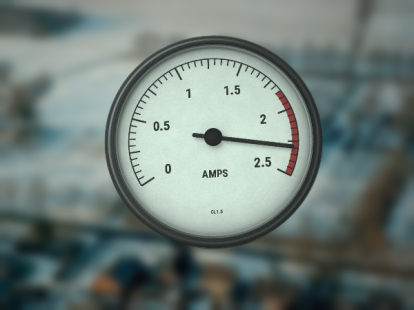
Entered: 2.3 A
